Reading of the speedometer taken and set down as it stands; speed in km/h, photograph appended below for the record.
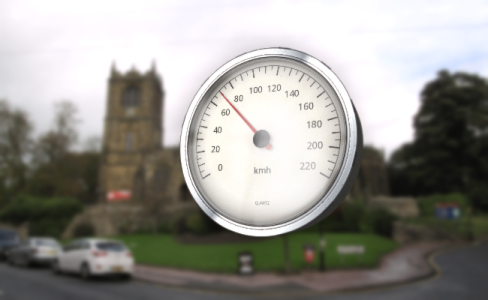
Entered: 70 km/h
